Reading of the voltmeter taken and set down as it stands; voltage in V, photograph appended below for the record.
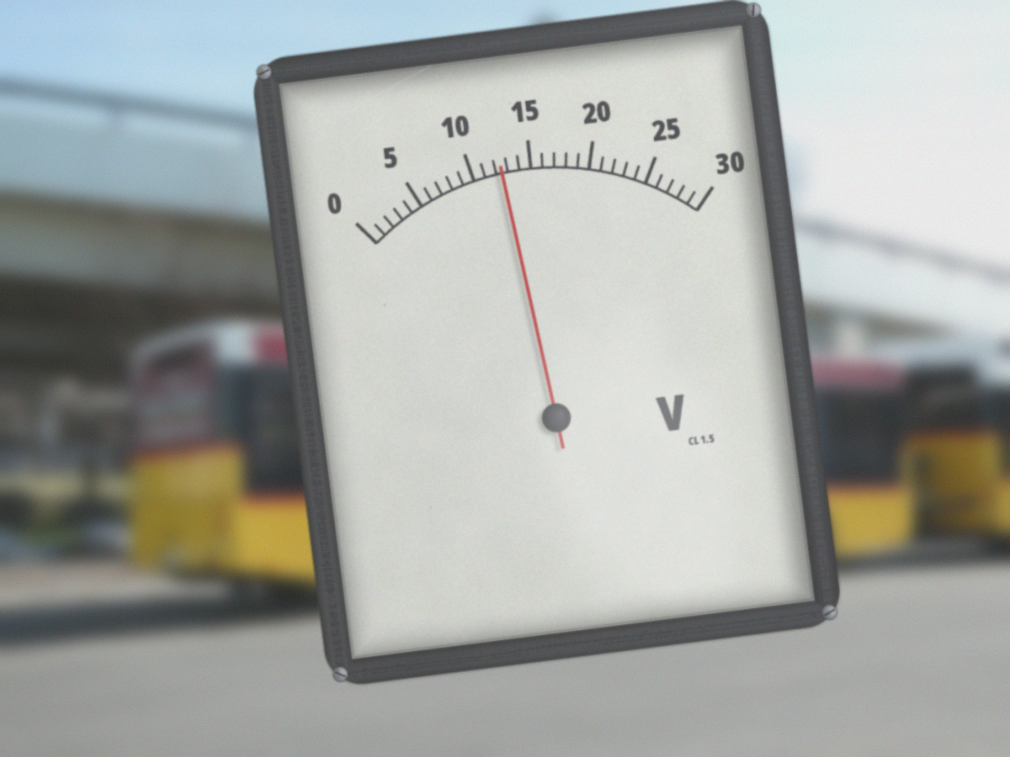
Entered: 12.5 V
